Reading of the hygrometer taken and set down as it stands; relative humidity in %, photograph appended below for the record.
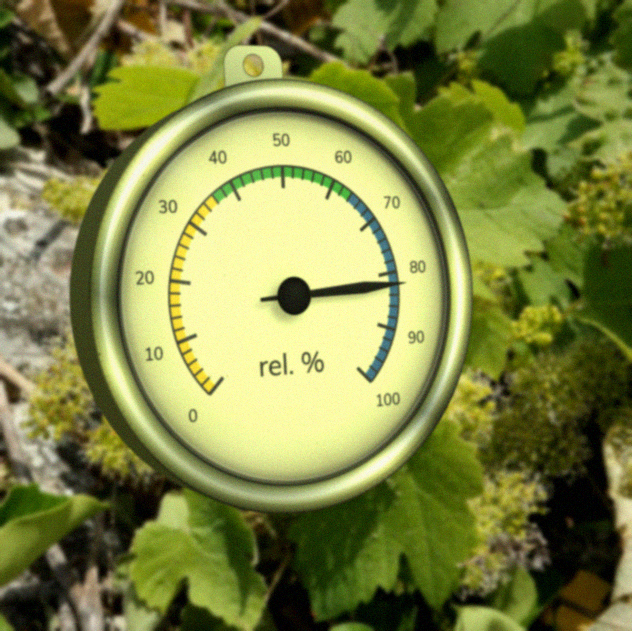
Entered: 82 %
